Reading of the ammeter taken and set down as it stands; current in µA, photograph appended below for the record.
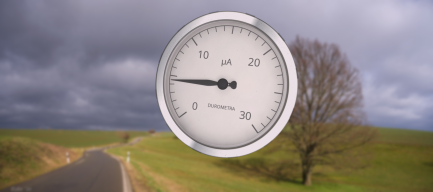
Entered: 4.5 µA
